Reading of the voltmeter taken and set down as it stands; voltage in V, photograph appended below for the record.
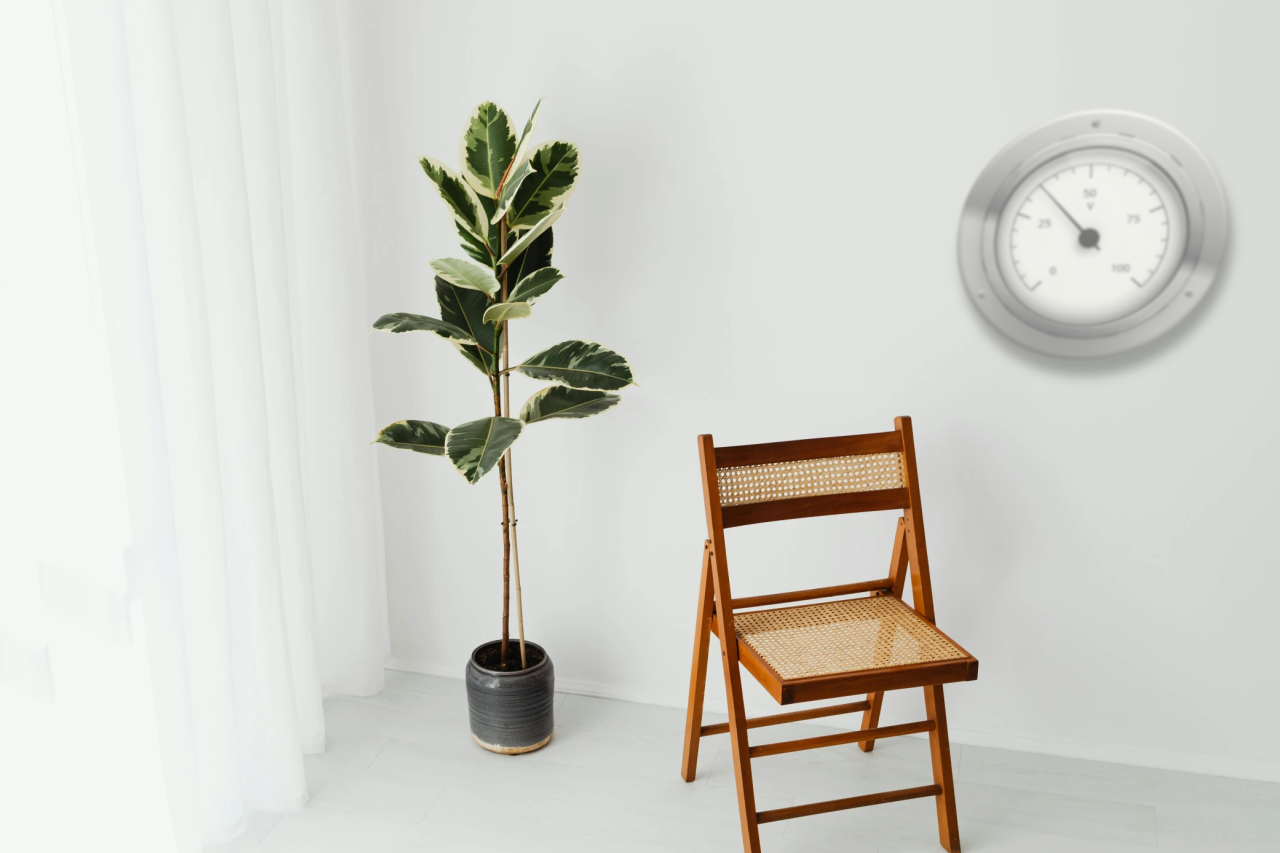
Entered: 35 V
